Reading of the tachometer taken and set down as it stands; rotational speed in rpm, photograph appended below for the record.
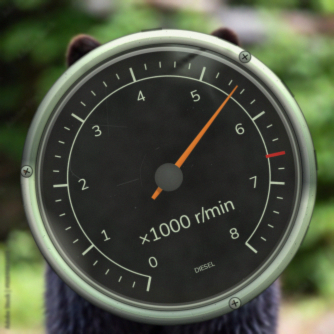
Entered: 5500 rpm
